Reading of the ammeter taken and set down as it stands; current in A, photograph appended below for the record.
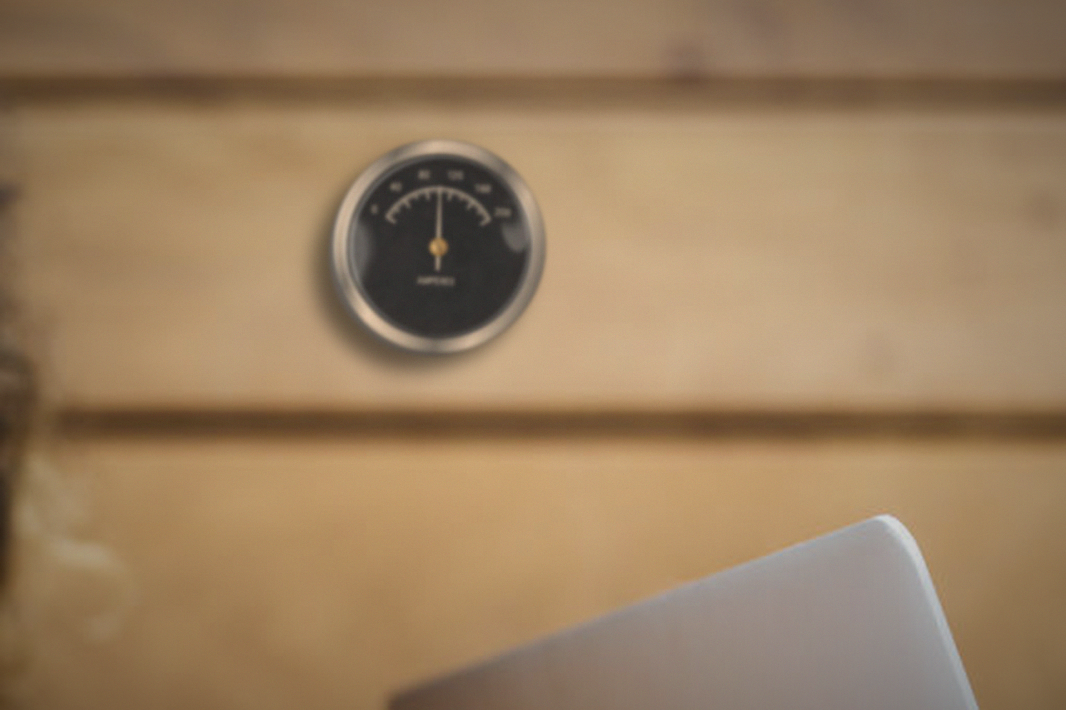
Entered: 100 A
